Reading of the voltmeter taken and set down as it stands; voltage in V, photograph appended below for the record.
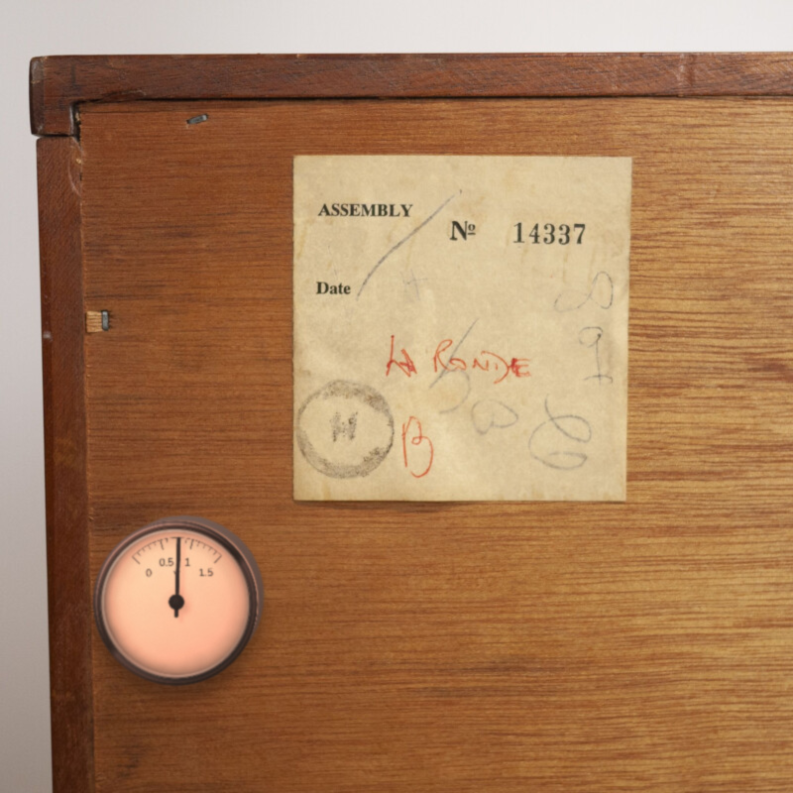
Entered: 0.8 V
